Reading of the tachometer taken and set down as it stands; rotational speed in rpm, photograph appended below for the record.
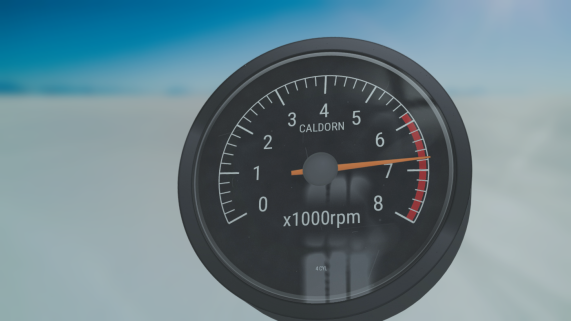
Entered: 6800 rpm
